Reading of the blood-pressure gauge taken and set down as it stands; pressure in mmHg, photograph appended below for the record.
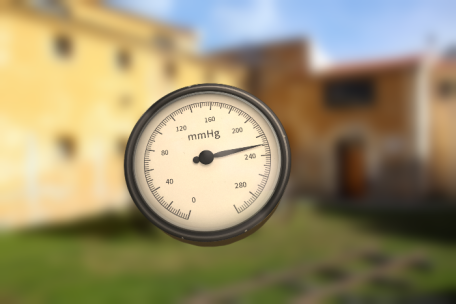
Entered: 230 mmHg
